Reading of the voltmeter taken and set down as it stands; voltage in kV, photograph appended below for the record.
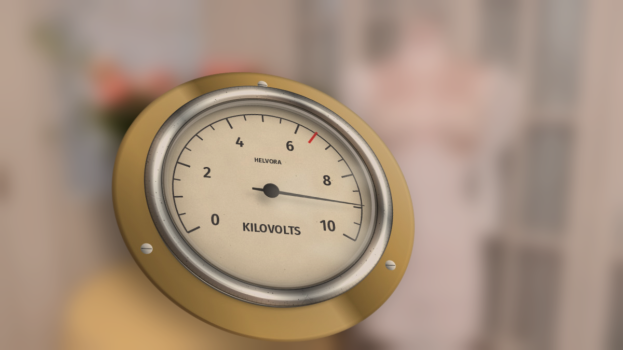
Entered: 9 kV
